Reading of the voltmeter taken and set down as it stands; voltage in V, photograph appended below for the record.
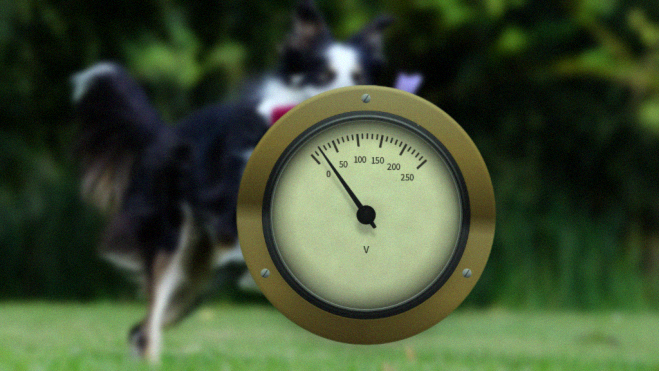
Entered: 20 V
